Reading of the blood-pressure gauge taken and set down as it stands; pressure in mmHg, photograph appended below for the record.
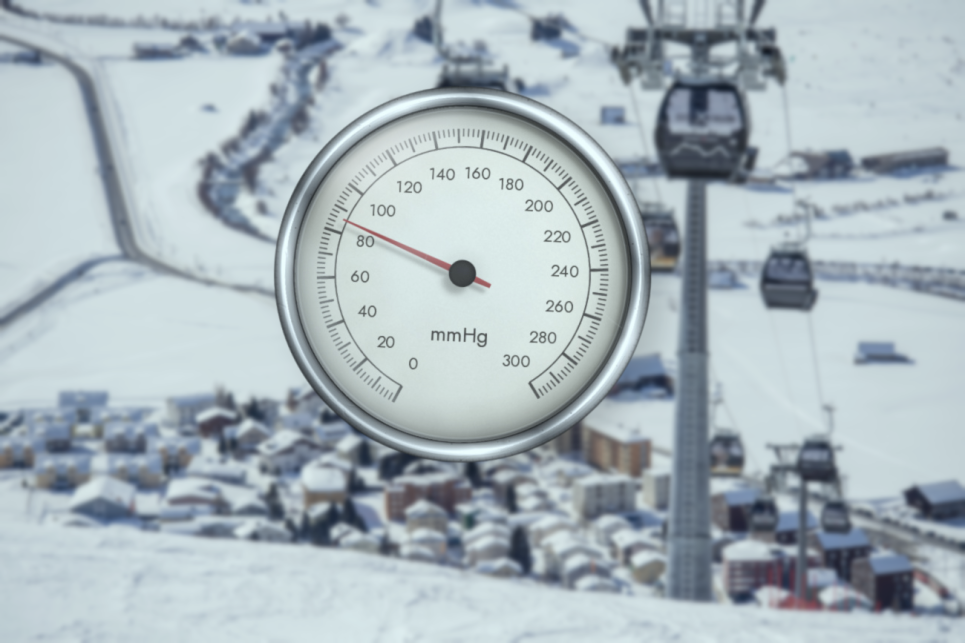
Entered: 86 mmHg
